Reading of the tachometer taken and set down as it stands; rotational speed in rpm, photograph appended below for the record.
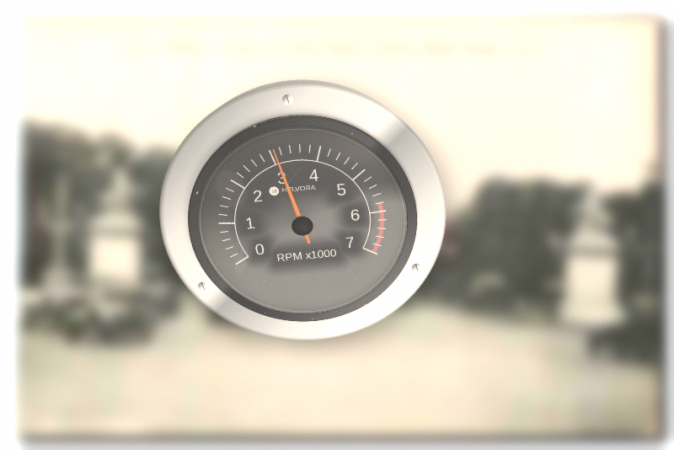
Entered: 3100 rpm
